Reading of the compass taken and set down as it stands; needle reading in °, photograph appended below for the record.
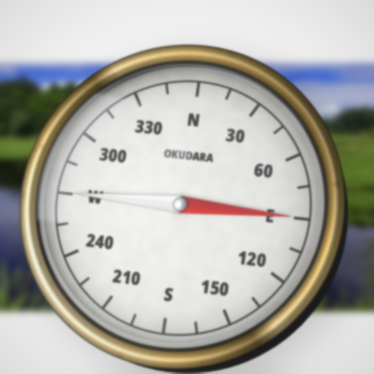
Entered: 90 °
